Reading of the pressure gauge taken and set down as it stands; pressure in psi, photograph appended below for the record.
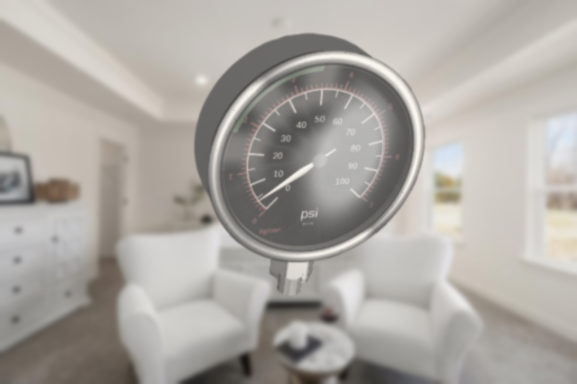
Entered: 5 psi
